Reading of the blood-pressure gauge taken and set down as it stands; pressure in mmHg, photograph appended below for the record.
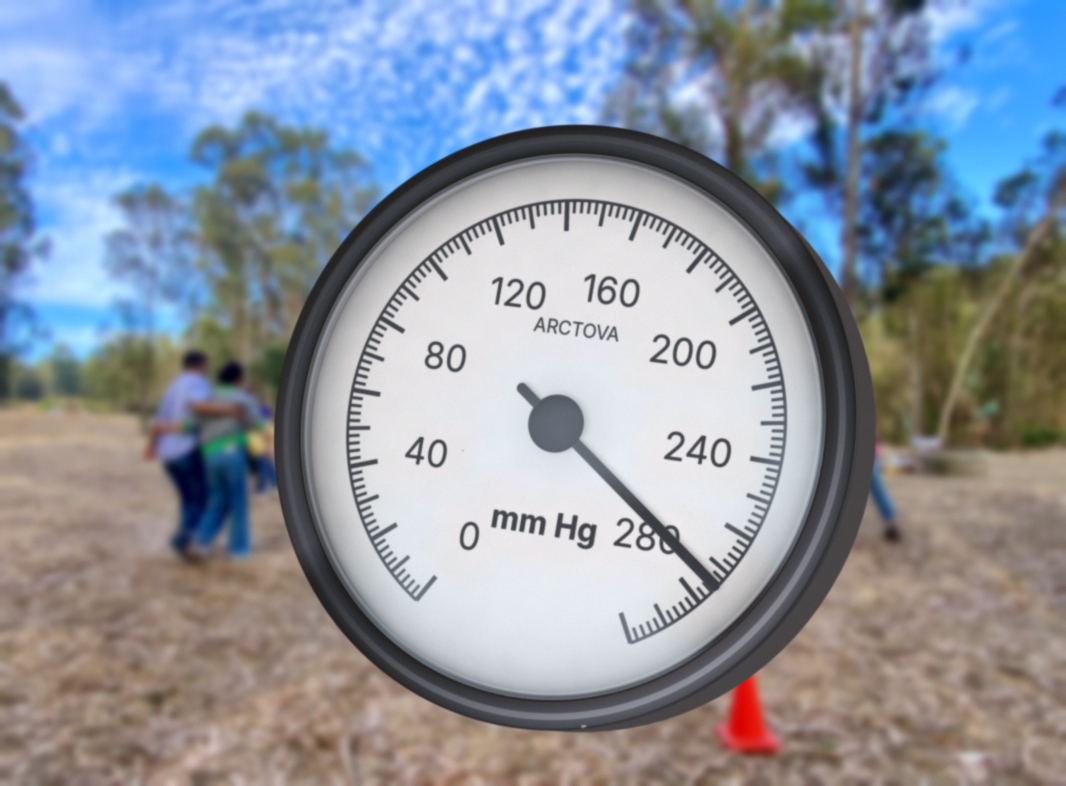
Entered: 274 mmHg
